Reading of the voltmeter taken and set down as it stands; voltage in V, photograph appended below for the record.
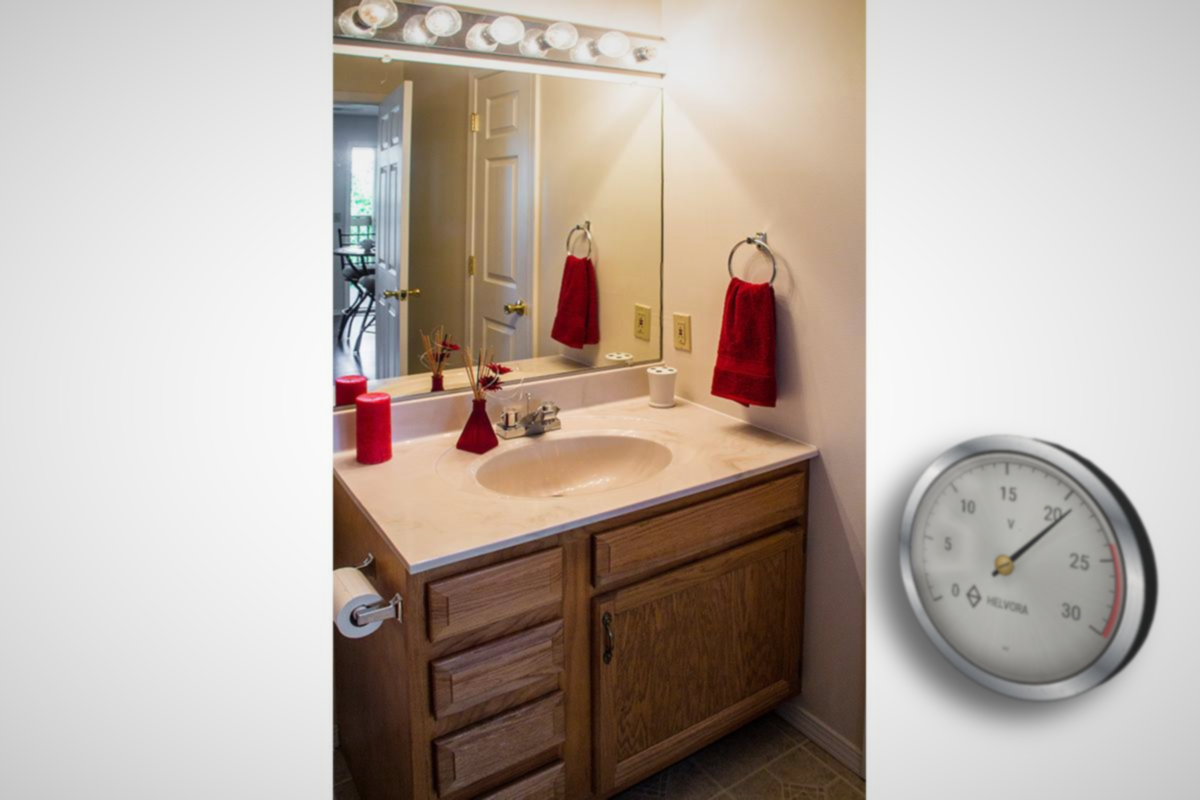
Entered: 21 V
